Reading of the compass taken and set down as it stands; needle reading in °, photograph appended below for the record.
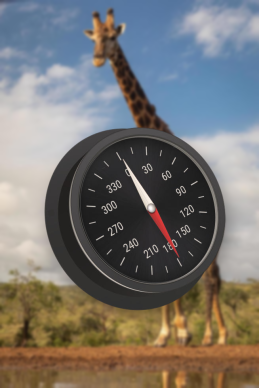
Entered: 180 °
